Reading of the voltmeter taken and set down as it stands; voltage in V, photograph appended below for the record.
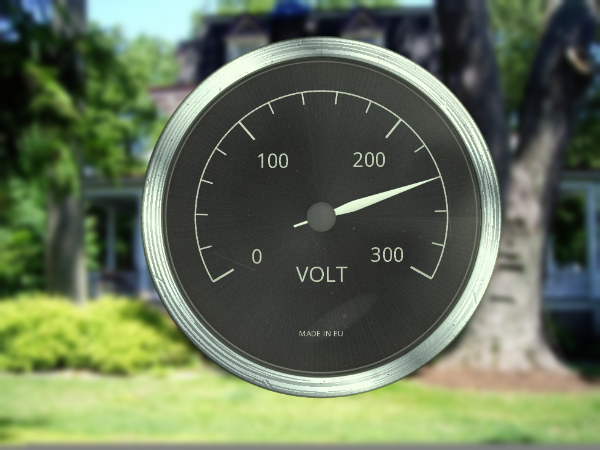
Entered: 240 V
